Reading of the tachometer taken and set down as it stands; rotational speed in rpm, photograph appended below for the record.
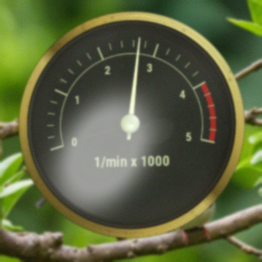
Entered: 2700 rpm
